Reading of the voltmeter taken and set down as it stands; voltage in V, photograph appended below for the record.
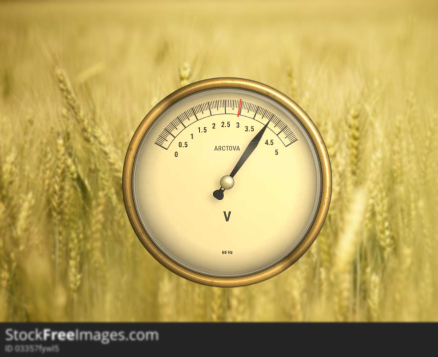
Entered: 4 V
